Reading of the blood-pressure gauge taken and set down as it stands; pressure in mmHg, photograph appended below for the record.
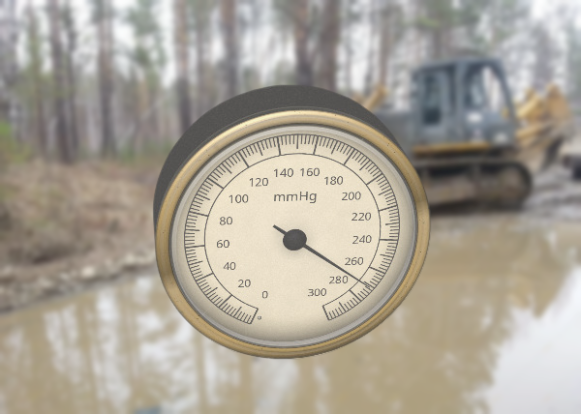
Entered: 270 mmHg
